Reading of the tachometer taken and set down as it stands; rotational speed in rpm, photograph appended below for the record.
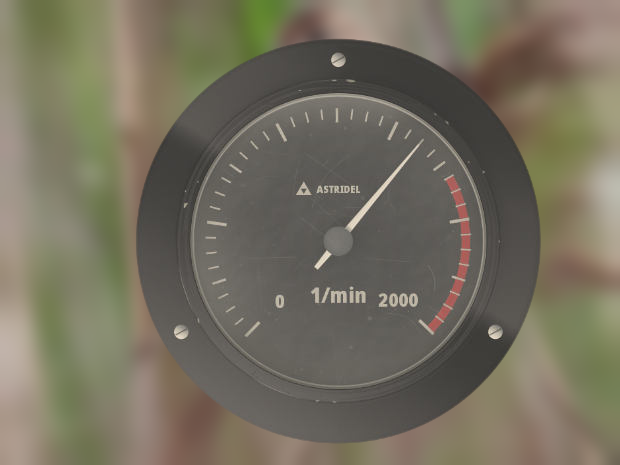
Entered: 1300 rpm
